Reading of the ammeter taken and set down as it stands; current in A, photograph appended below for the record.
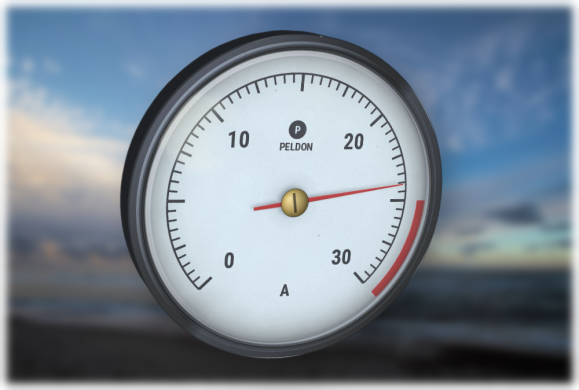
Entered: 24 A
